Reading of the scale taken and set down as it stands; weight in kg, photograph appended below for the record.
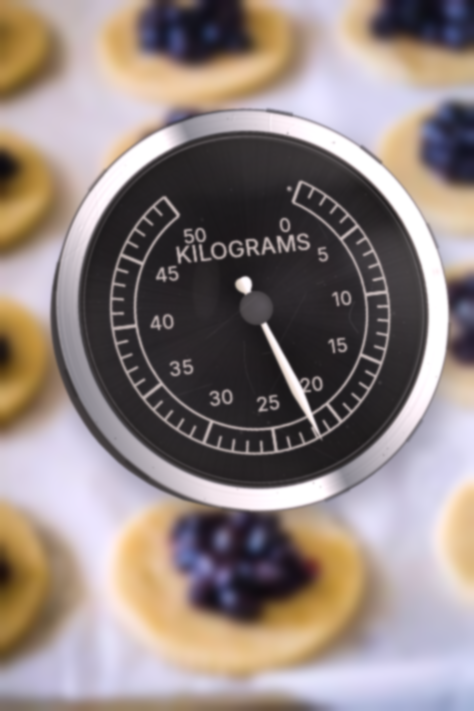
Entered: 22 kg
